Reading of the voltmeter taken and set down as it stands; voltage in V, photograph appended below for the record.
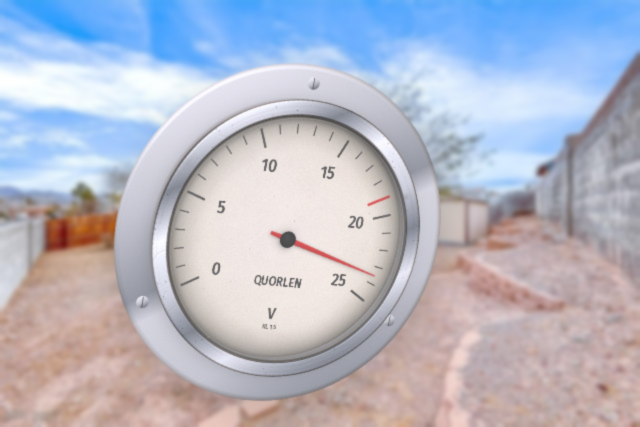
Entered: 23.5 V
